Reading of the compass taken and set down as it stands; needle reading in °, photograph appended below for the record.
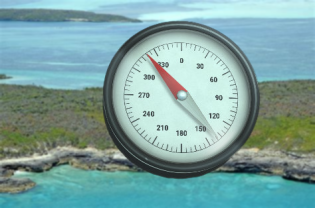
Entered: 320 °
